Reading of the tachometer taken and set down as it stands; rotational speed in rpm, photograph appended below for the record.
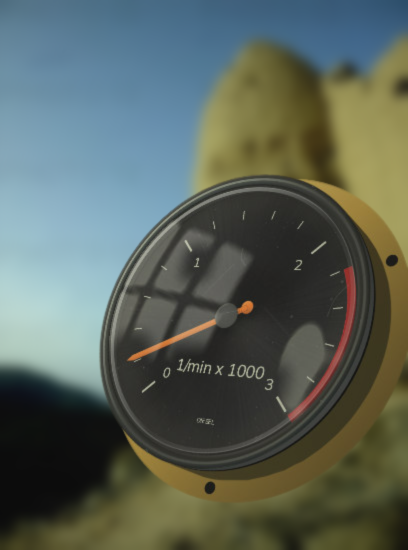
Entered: 200 rpm
